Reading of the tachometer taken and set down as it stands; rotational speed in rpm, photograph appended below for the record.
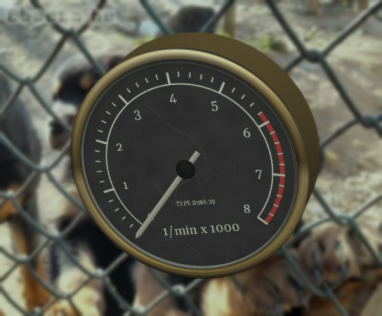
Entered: 0 rpm
